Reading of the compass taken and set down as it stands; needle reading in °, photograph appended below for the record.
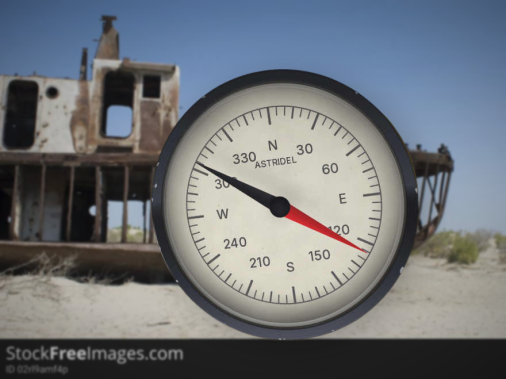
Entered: 125 °
